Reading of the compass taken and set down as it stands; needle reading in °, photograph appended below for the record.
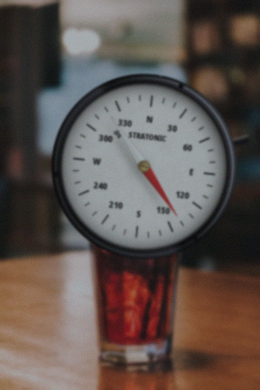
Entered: 140 °
